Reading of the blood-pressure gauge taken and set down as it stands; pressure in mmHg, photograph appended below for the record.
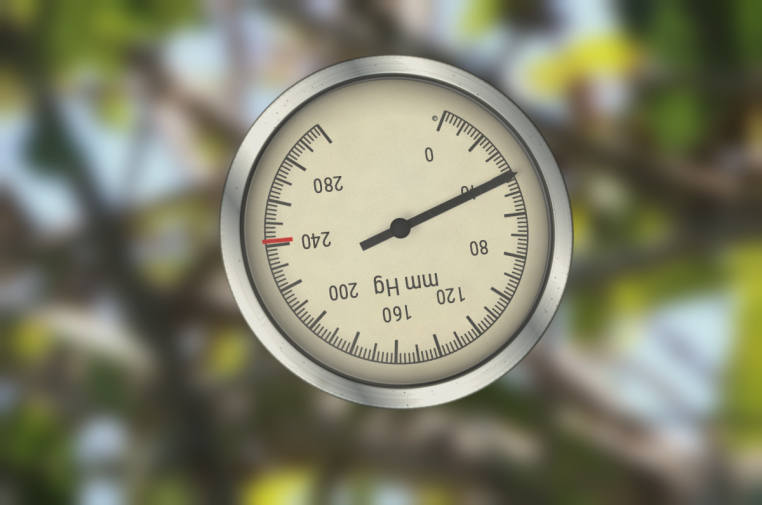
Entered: 42 mmHg
